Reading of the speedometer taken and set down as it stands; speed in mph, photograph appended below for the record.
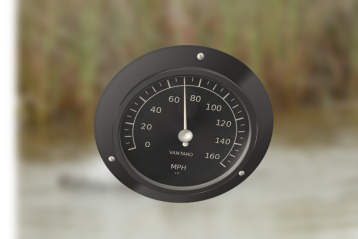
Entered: 70 mph
